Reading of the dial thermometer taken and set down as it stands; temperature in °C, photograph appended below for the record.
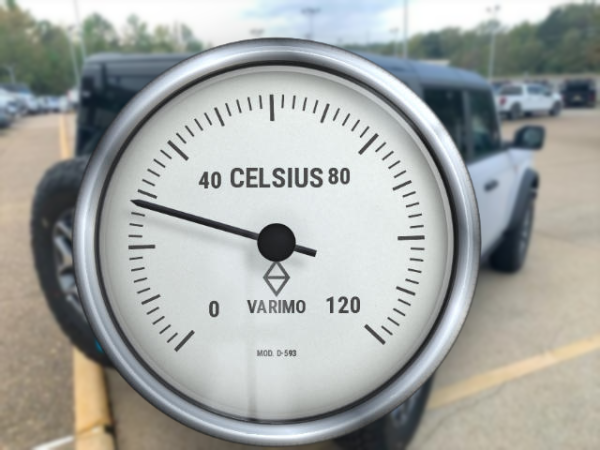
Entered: 28 °C
